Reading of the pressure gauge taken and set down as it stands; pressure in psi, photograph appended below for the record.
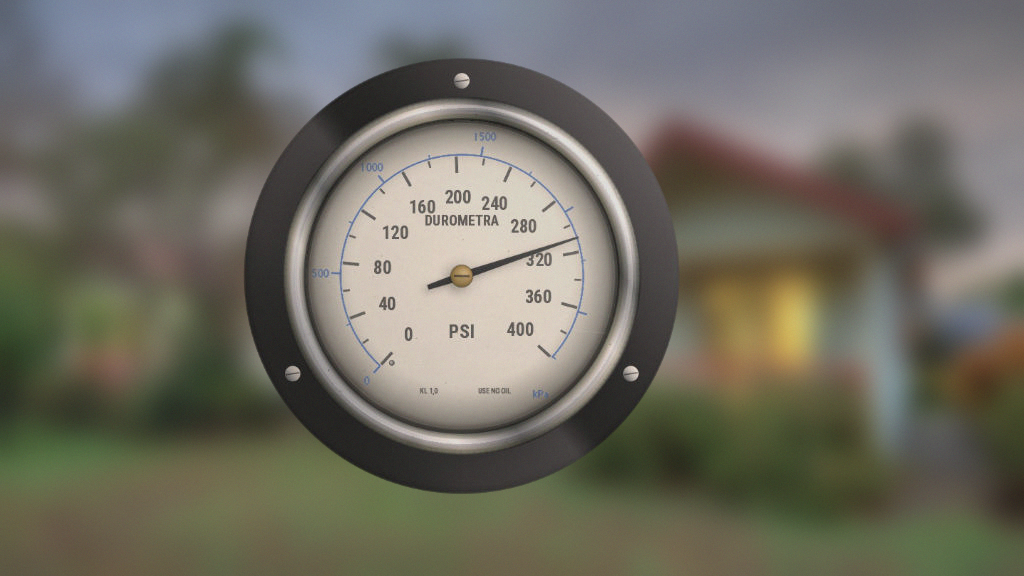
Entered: 310 psi
